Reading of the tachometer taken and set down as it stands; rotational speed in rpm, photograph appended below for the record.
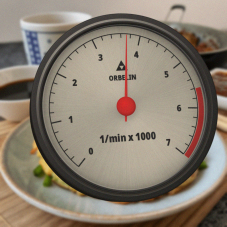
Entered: 3700 rpm
